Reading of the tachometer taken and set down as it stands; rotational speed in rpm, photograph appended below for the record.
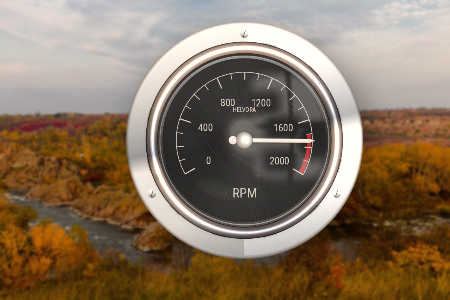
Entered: 1750 rpm
